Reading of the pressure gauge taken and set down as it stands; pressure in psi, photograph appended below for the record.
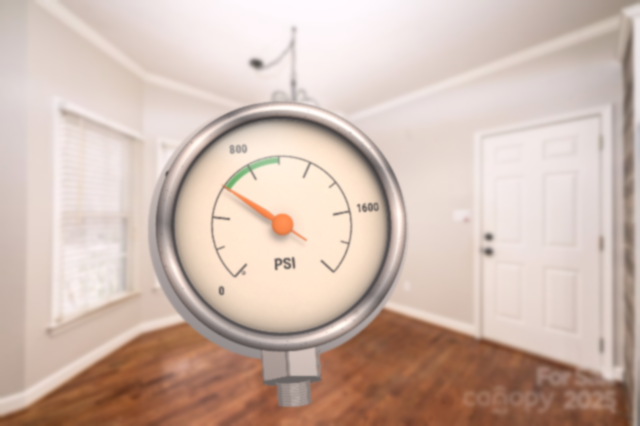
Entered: 600 psi
